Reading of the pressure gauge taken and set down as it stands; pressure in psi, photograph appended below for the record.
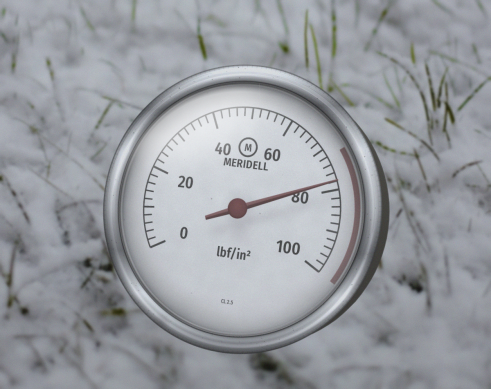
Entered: 78 psi
